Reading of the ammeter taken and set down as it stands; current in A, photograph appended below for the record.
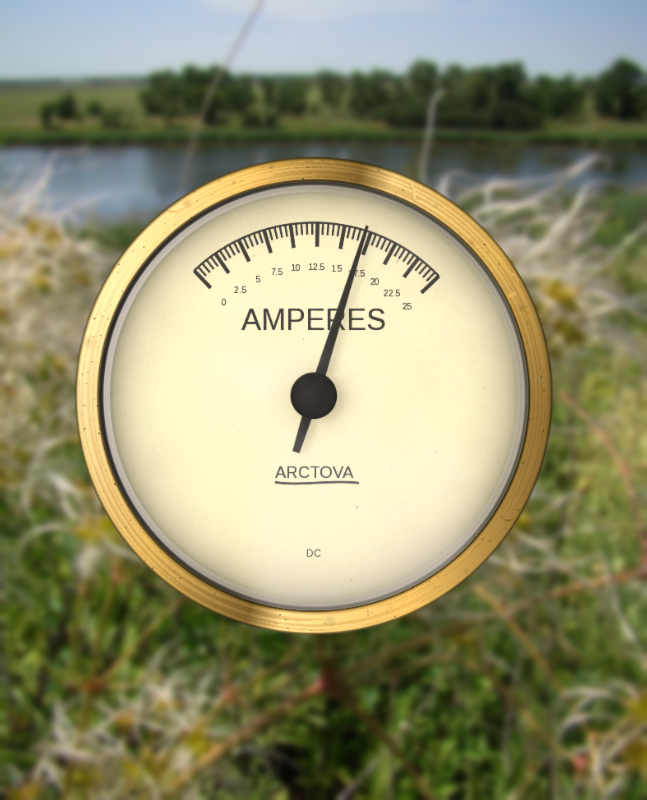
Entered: 17 A
